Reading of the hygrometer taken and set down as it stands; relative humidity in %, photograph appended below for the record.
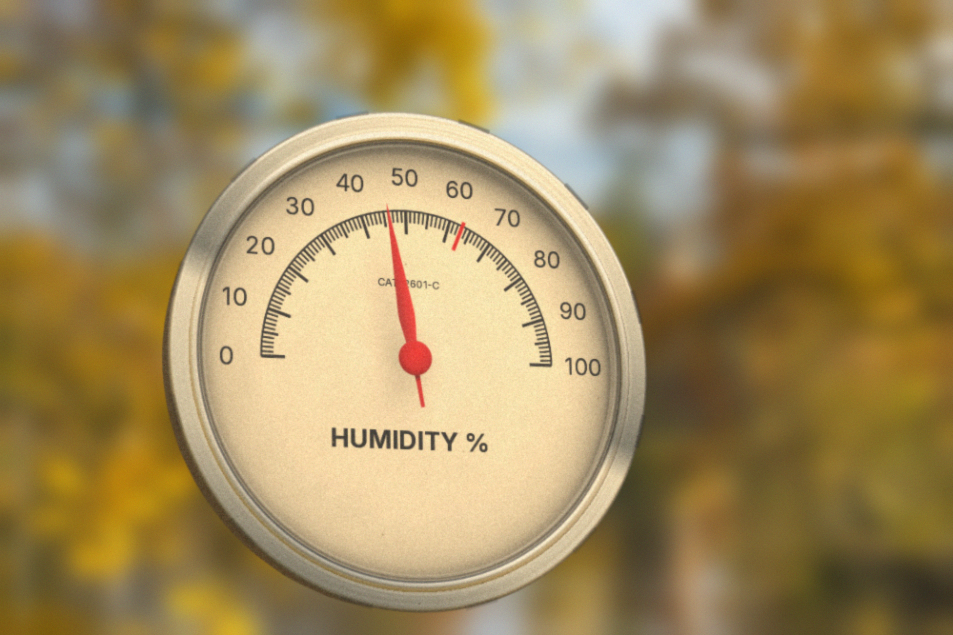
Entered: 45 %
